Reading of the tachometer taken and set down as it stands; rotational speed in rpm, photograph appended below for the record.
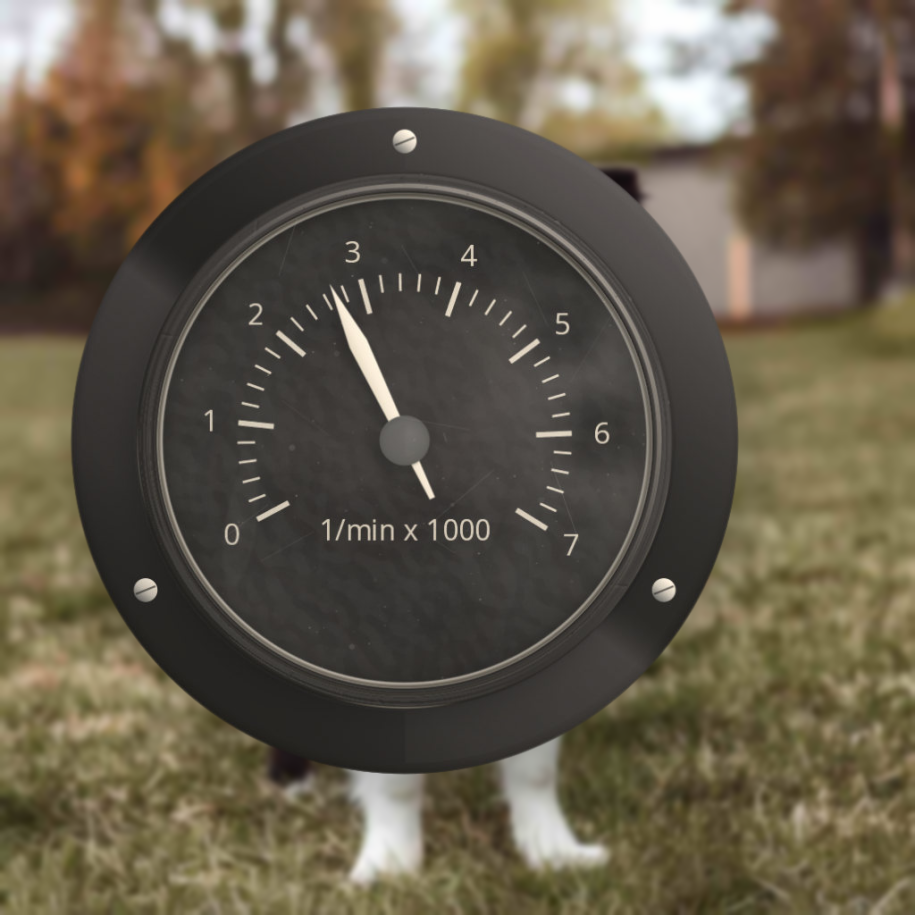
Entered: 2700 rpm
